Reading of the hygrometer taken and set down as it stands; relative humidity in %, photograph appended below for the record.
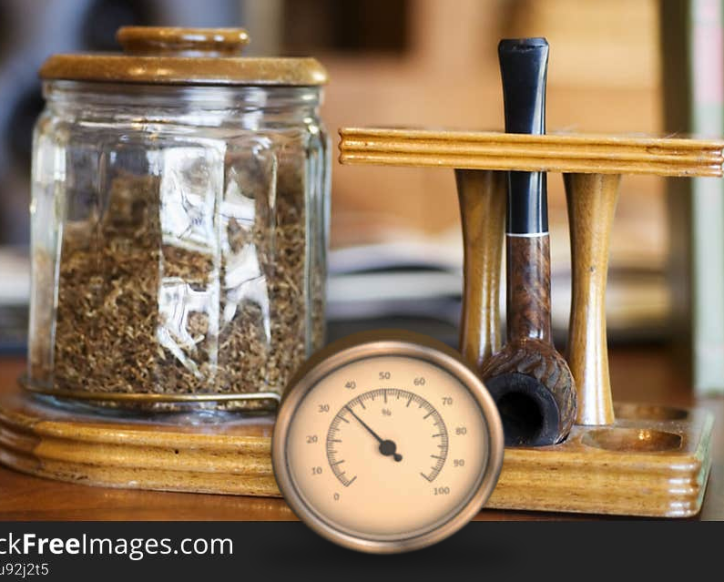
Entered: 35 %
